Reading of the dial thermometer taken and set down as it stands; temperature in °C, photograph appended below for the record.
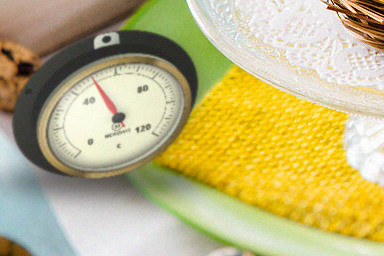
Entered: 50 °C
